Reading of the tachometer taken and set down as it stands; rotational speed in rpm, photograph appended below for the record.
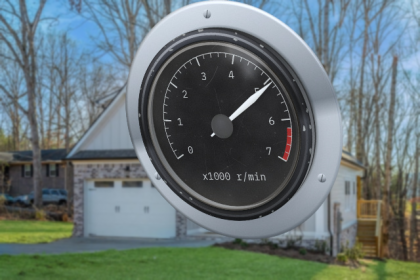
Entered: 5100 rpm
